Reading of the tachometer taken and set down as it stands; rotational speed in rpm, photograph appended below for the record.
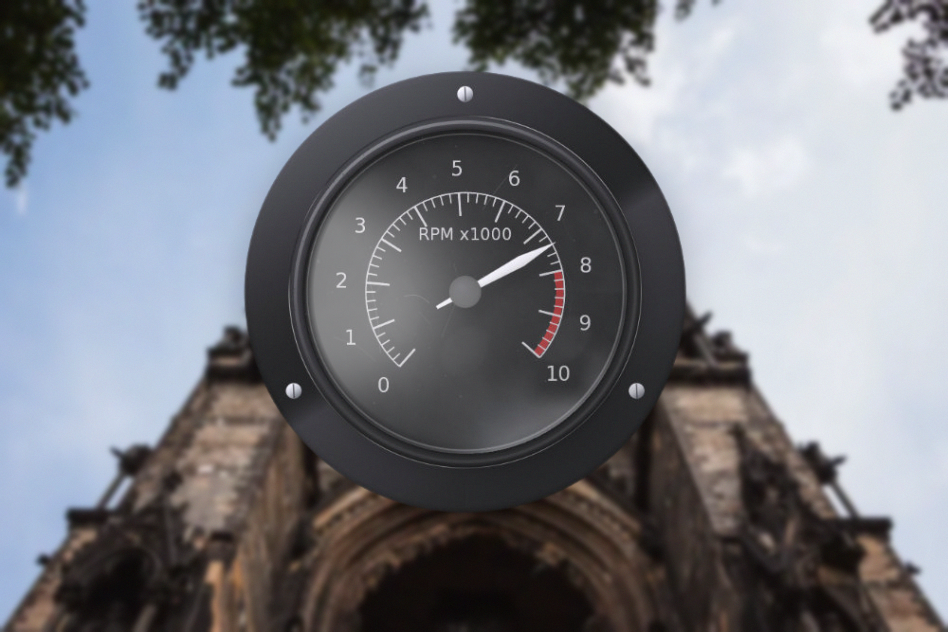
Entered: 7400 rpm
